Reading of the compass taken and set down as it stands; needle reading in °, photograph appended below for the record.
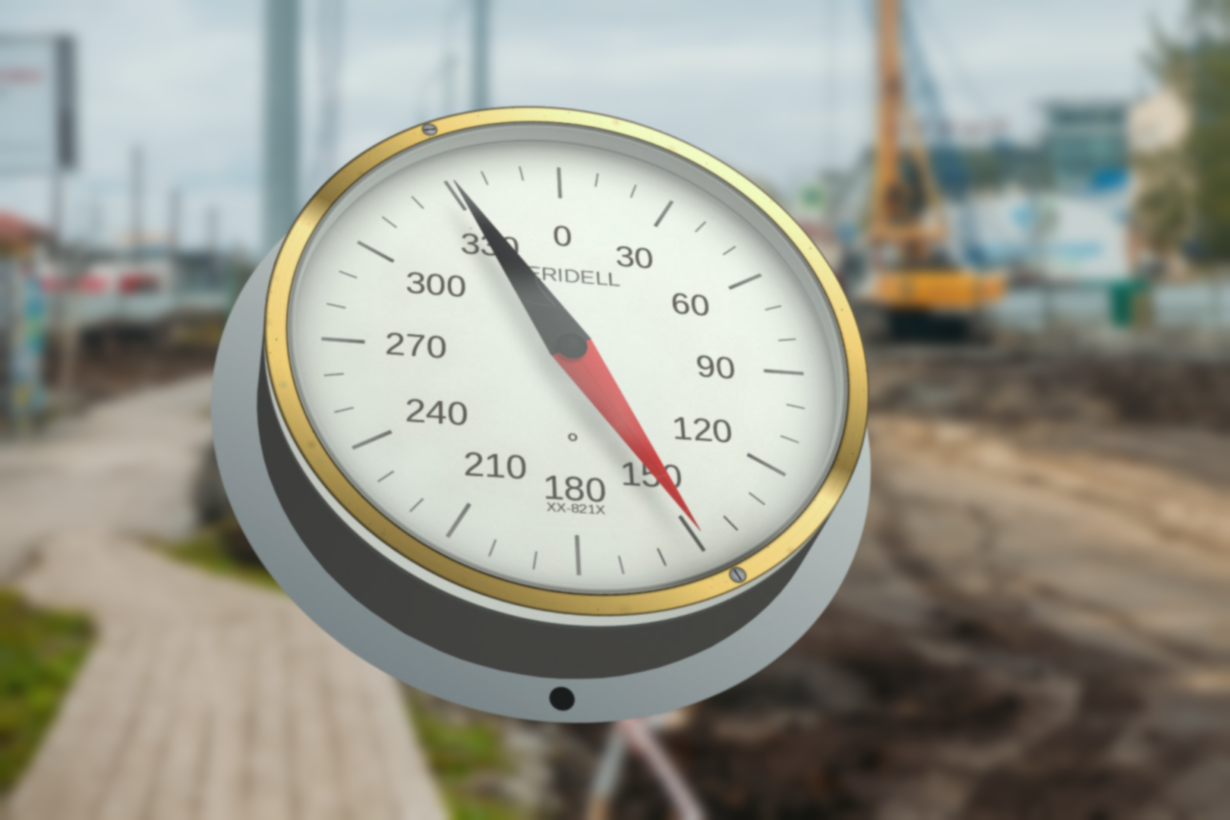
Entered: 150 °
